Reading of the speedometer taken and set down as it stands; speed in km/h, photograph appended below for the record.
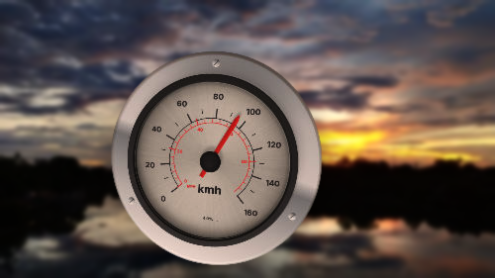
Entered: 95 km/h
